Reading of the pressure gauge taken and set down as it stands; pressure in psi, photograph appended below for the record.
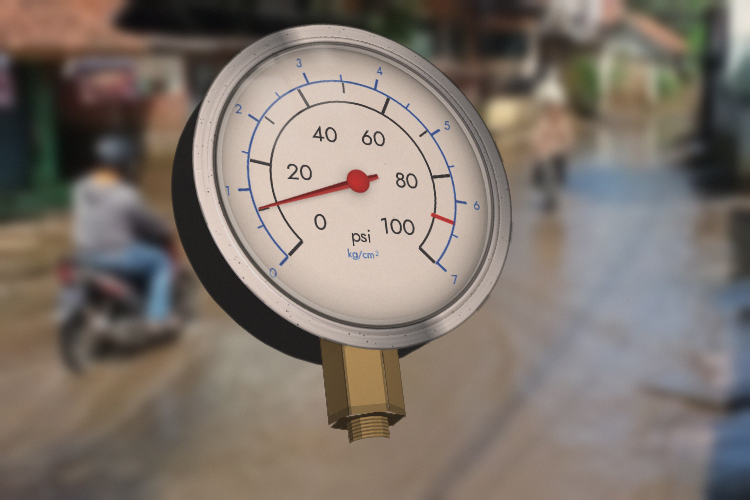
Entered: 10 psi
